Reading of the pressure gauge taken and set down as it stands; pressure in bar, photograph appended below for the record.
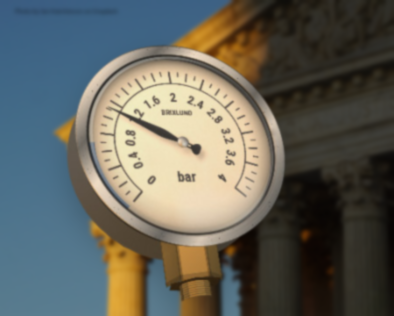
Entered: 1.1 bar
